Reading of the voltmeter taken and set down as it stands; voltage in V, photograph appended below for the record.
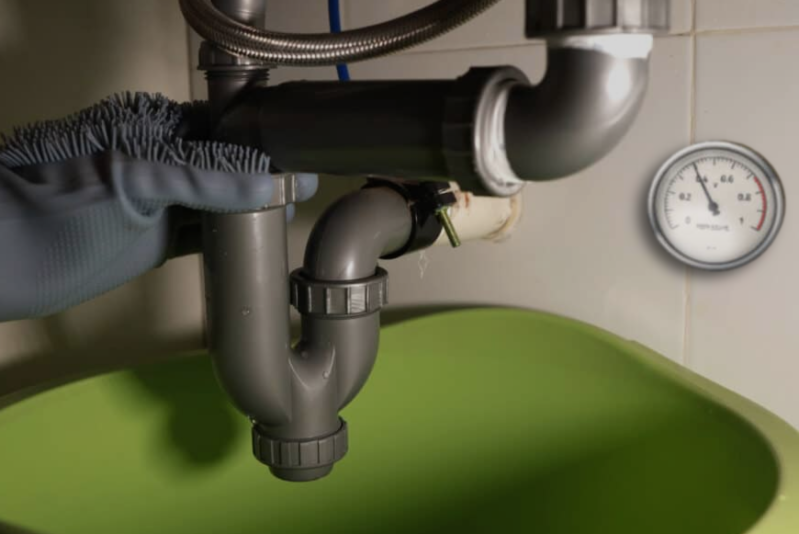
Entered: 0.4 V
